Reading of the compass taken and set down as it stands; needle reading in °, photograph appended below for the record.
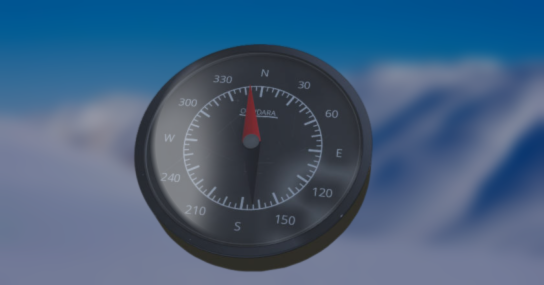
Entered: 350 °
